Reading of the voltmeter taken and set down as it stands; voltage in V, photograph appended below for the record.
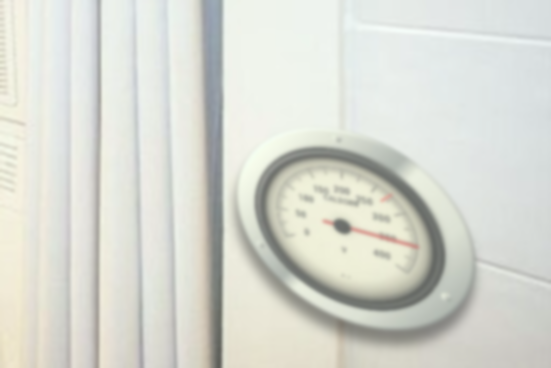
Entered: 350 V
